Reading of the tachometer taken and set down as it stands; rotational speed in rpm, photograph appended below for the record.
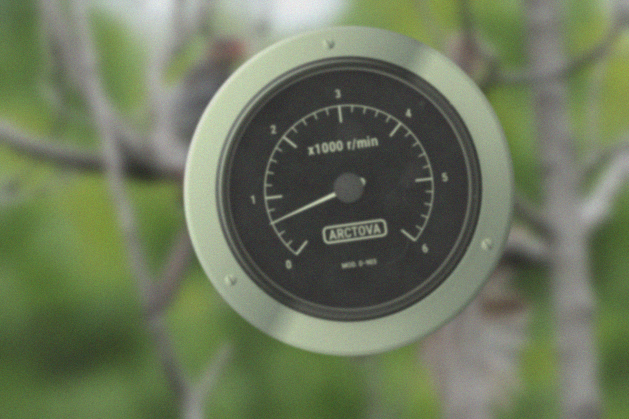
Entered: 600 rpm
